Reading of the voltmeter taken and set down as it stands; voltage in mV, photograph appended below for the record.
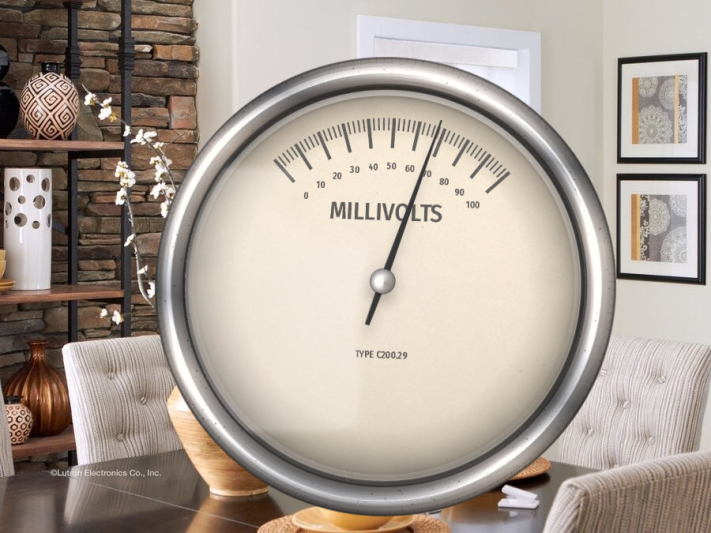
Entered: 68 mV
